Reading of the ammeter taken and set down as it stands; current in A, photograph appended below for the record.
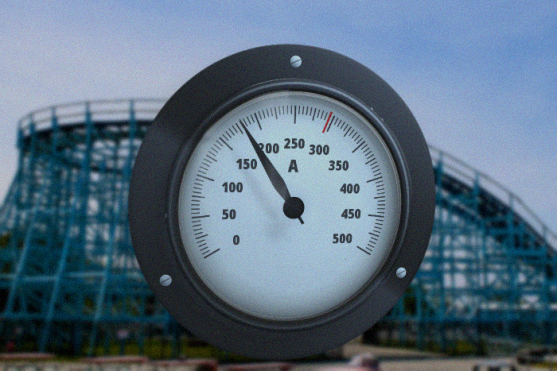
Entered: 180 A
